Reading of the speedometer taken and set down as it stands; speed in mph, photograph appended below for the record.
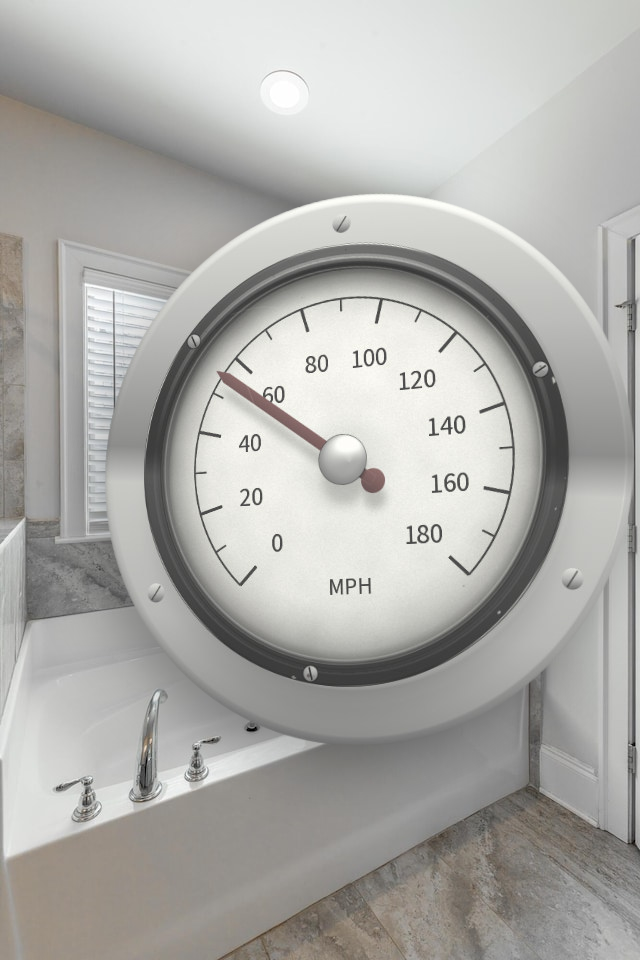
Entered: 55 mph
